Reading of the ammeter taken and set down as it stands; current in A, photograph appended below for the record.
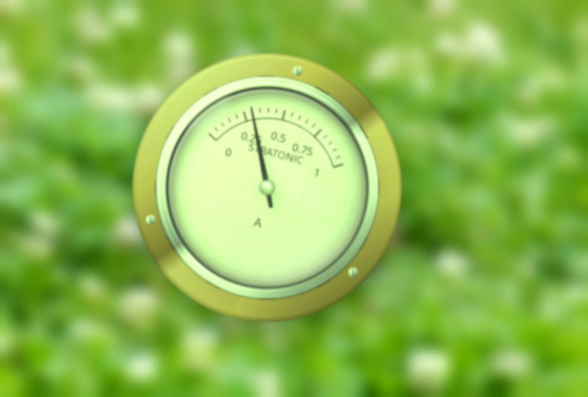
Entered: 0.3 A
